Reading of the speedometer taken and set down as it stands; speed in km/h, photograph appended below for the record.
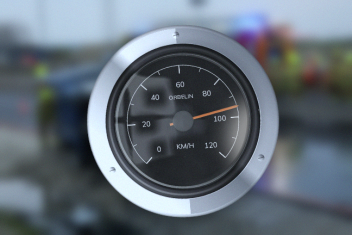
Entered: 95 km/h
